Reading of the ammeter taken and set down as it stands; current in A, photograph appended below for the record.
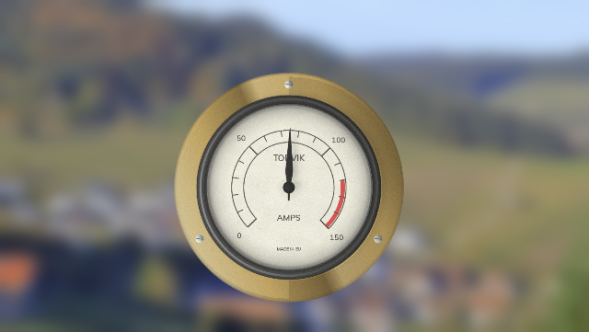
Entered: 75 A
